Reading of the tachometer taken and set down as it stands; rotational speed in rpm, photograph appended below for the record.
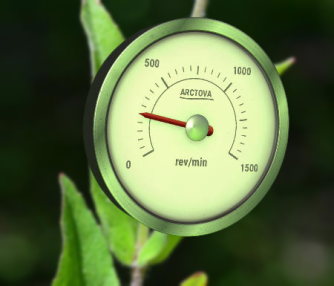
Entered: 250 rpm
